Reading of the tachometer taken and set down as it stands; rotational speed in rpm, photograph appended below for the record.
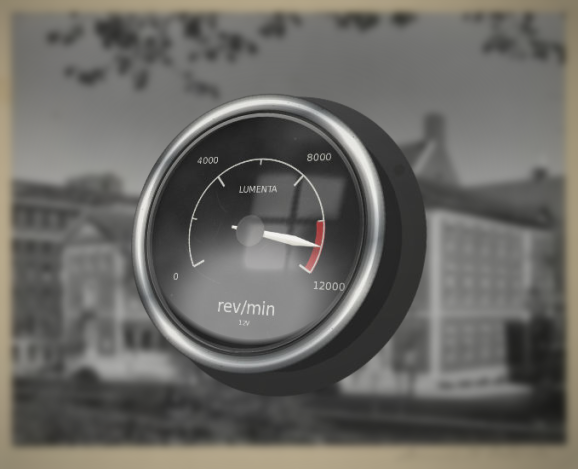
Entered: 11000 rpm
